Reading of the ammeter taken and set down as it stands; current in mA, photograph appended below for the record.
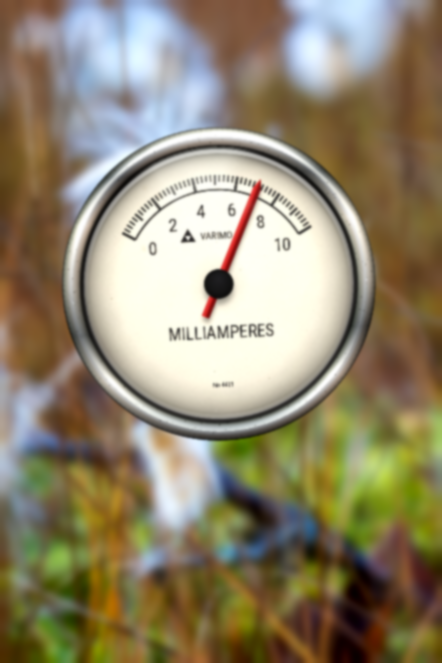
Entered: 7 mA
